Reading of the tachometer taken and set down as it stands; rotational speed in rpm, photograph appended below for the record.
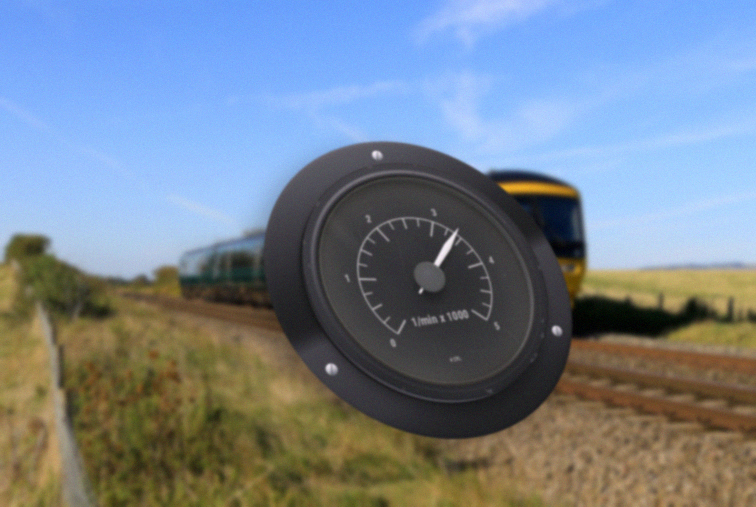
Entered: 3375 rpm
